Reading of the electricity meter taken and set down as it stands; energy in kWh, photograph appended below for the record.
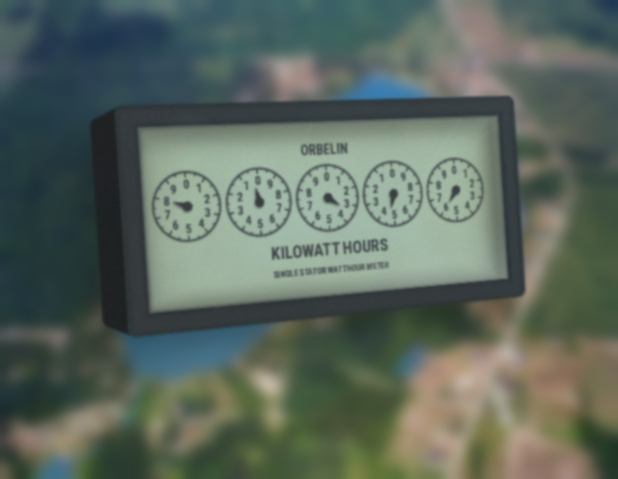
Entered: 80346 kWh
